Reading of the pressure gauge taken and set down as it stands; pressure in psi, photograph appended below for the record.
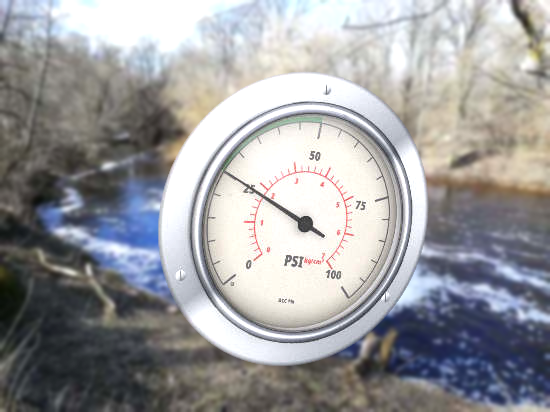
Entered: 25 psi
